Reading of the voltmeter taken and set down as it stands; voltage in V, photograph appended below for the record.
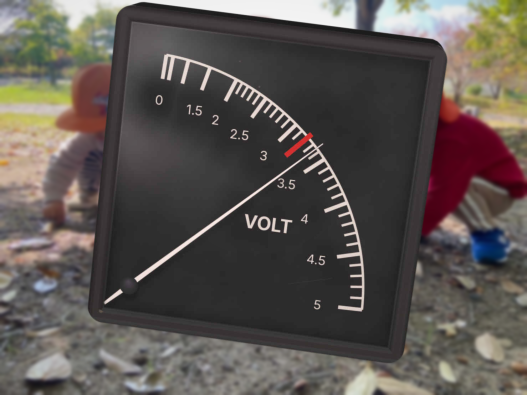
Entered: 3.35 V
